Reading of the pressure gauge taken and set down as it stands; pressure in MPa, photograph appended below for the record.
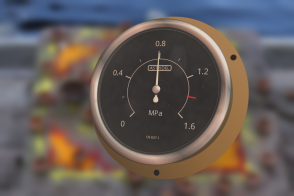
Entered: 0.8 MPa
